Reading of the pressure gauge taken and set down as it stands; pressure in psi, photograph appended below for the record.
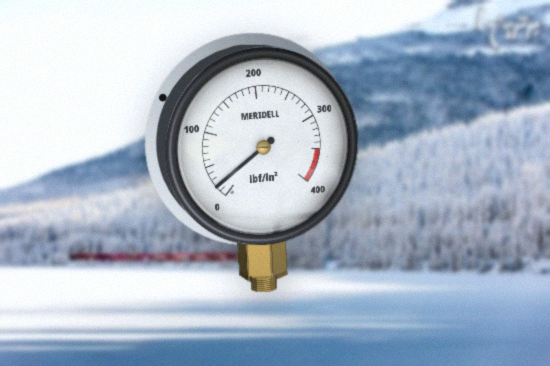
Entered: 20 psi
